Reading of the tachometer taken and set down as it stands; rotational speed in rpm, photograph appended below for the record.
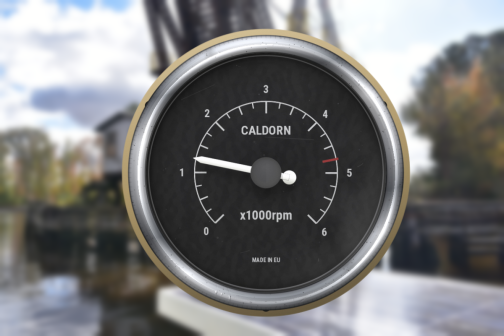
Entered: 1250 rpm
